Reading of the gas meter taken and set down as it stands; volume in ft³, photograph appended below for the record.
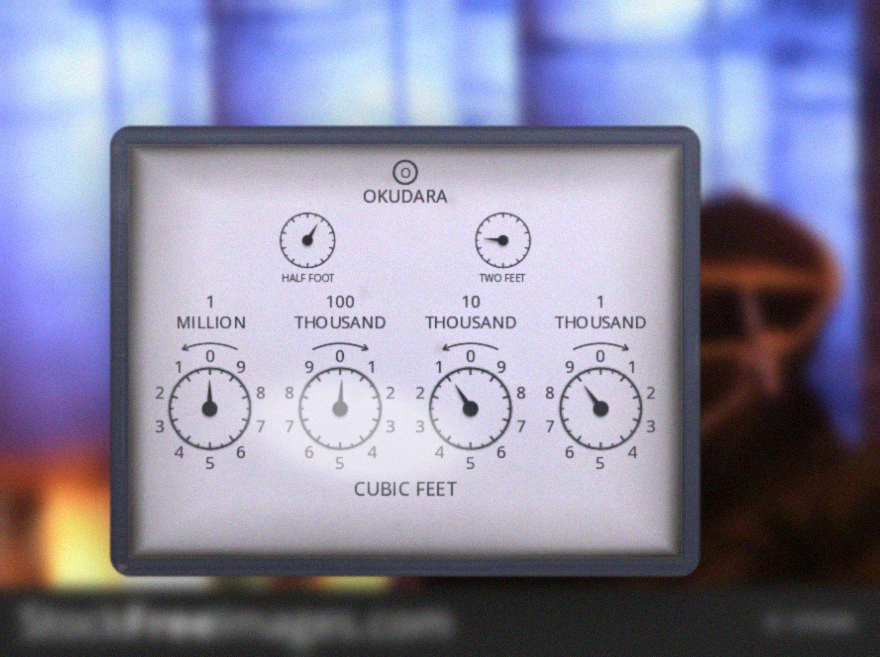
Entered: 900 ft³
